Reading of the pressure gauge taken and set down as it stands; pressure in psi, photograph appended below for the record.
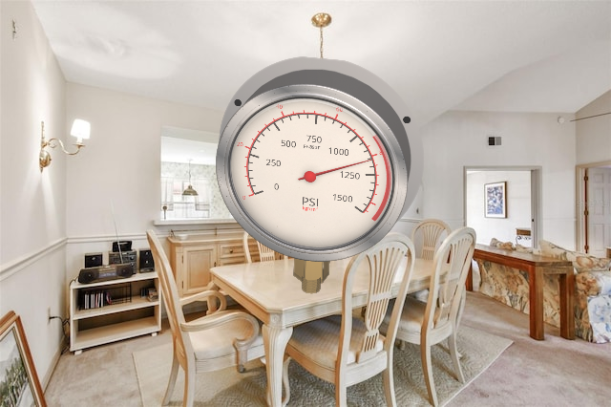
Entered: 1150 psi
